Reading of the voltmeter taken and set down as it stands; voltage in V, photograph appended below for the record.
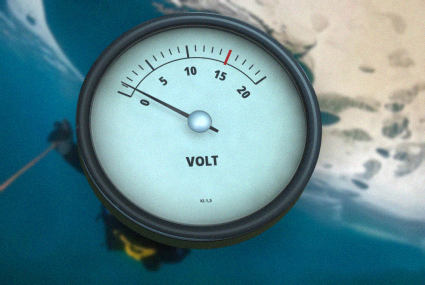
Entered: 1 V
